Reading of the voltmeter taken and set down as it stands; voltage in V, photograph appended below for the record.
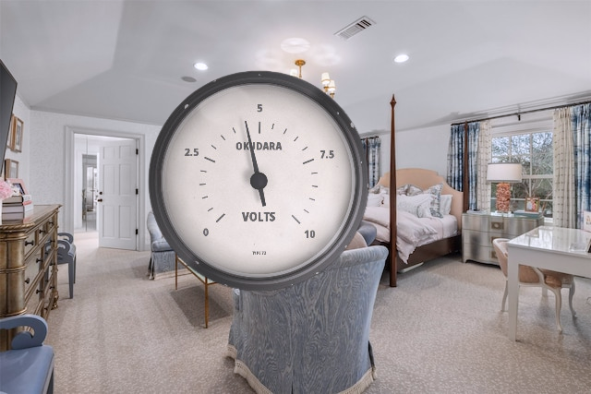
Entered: 4.5 V
